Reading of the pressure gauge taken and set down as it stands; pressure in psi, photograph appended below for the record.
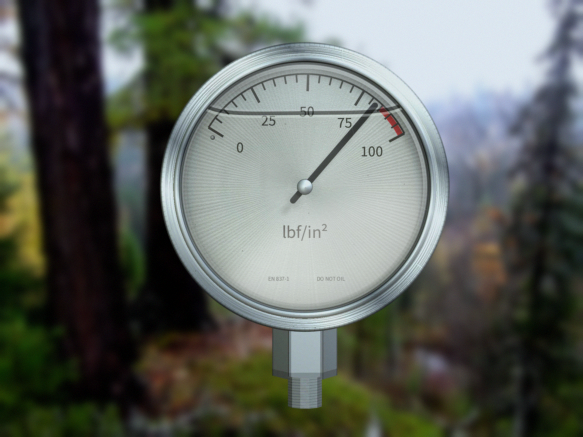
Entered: 82.5 psi
